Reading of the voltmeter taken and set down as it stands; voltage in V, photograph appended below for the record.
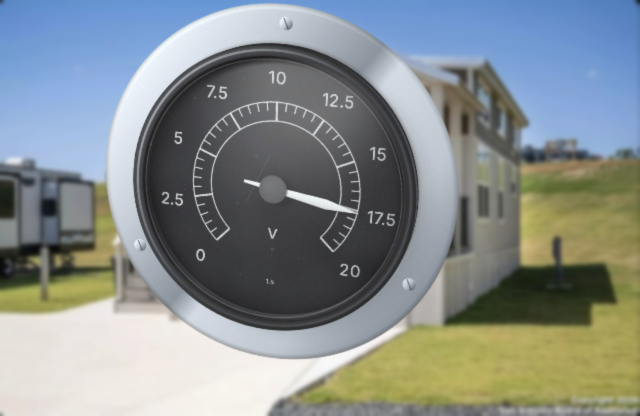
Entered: 17.5 V
